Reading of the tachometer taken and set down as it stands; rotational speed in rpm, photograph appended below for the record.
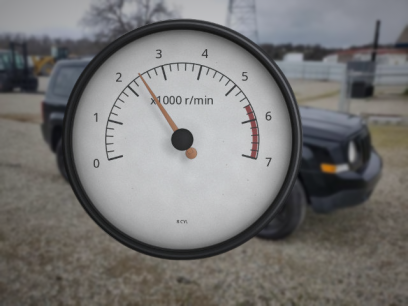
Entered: 2400 rpm
